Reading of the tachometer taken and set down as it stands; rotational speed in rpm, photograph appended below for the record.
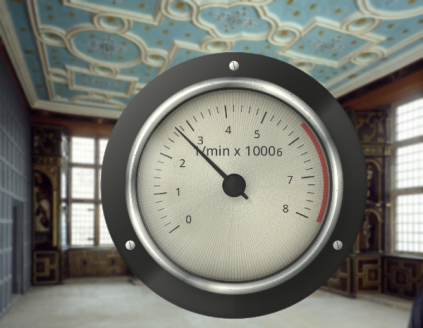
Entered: 2700 rpm
